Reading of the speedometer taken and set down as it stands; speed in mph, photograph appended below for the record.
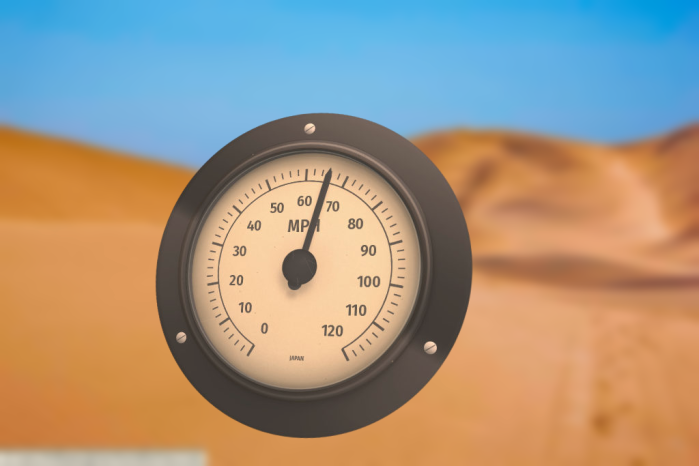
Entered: 66 mph
